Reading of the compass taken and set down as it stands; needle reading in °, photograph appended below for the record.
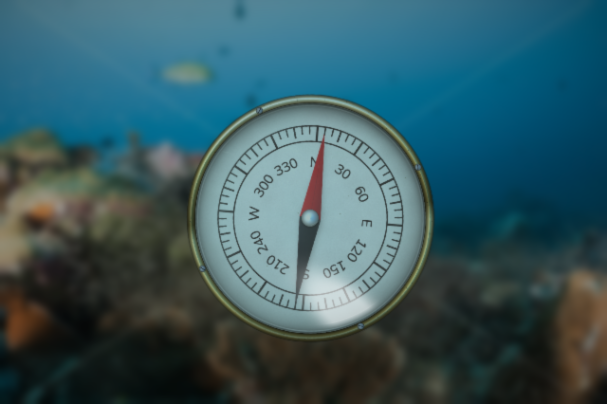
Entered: 5 °
